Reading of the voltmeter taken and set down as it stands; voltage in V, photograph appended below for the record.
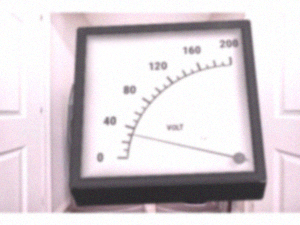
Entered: 30 V
